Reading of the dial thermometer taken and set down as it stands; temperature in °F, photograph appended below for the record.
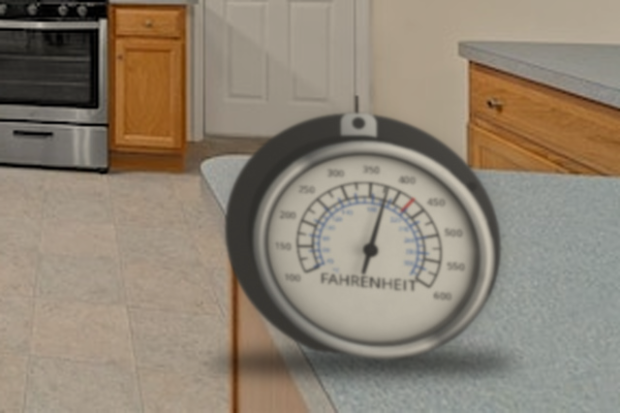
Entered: 375 °F
